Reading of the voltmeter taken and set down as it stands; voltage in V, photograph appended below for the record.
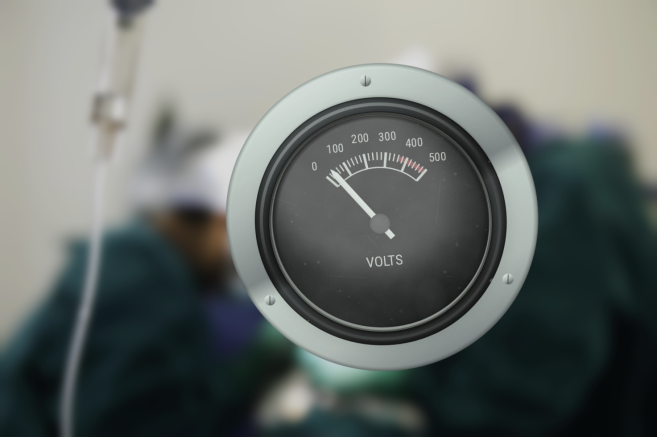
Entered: 40 V
